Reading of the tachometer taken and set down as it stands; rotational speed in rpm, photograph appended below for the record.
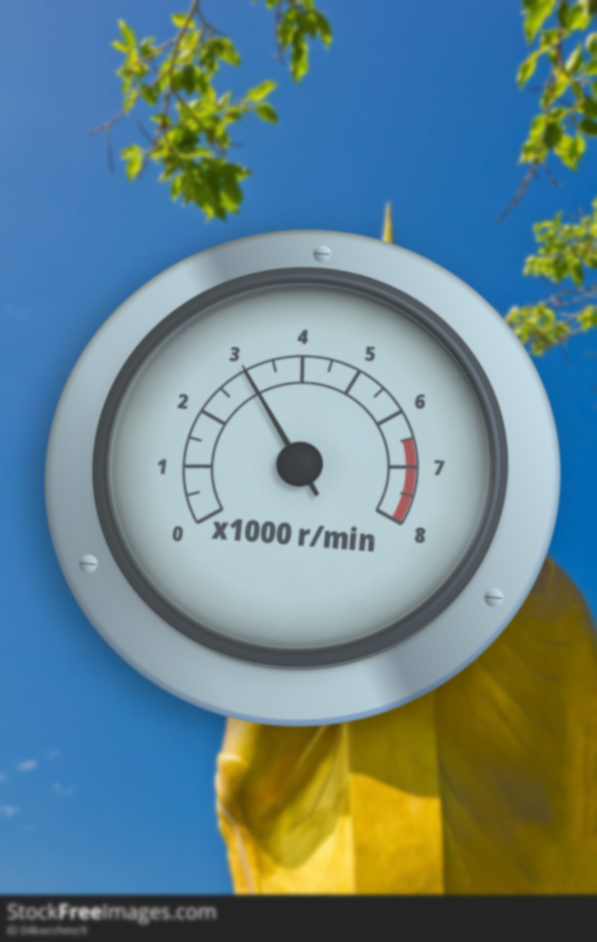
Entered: 3000 rpm
